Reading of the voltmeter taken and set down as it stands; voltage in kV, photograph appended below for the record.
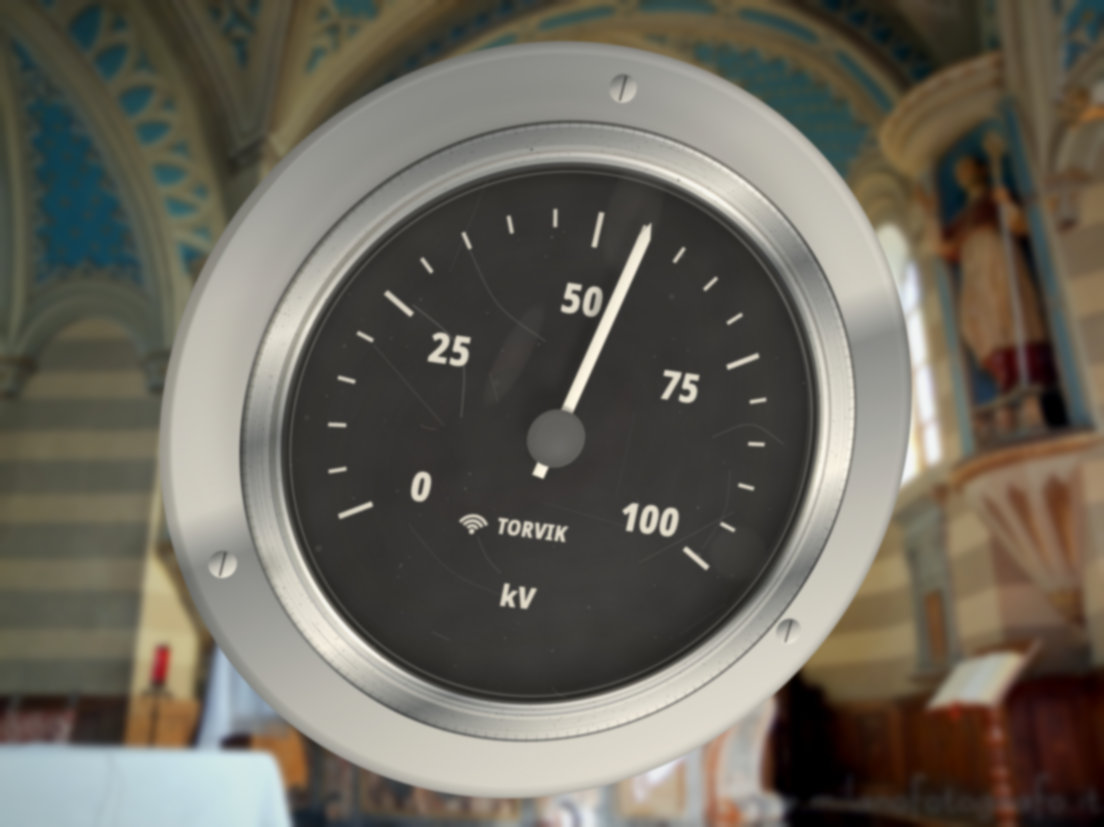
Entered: 55 kV
